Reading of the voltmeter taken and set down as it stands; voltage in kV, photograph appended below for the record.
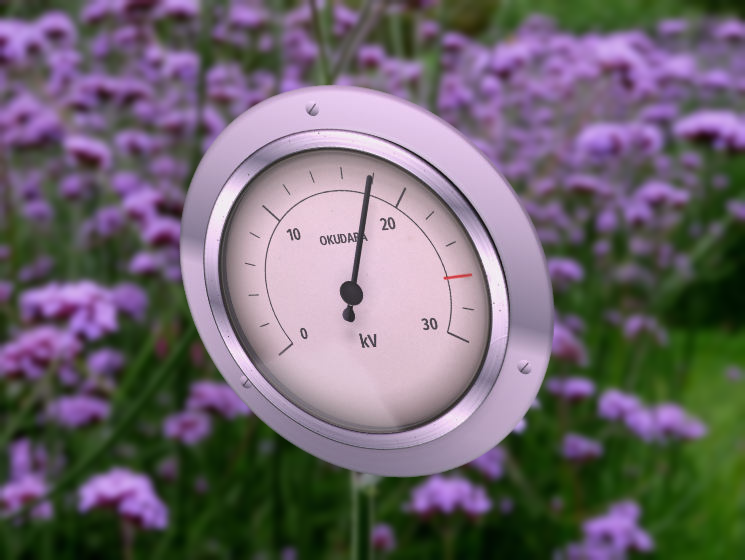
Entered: 18 kV
